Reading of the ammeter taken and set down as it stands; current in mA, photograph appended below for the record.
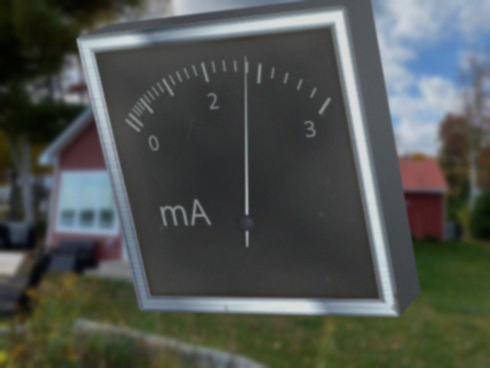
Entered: 2.4 mA
